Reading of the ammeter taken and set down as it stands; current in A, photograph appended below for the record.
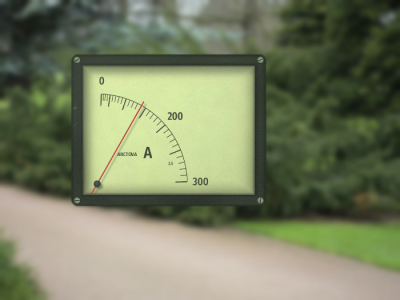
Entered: 140 A
